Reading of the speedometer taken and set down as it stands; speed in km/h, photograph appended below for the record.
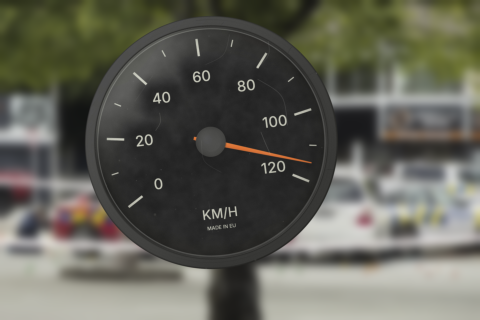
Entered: 115 km/h
